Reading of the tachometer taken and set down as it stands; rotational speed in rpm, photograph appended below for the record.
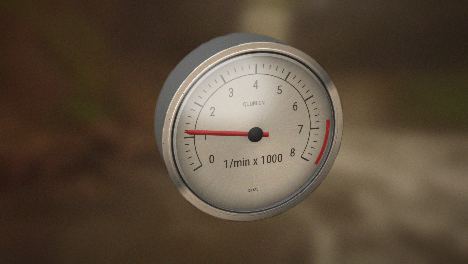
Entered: 1200 rpm
